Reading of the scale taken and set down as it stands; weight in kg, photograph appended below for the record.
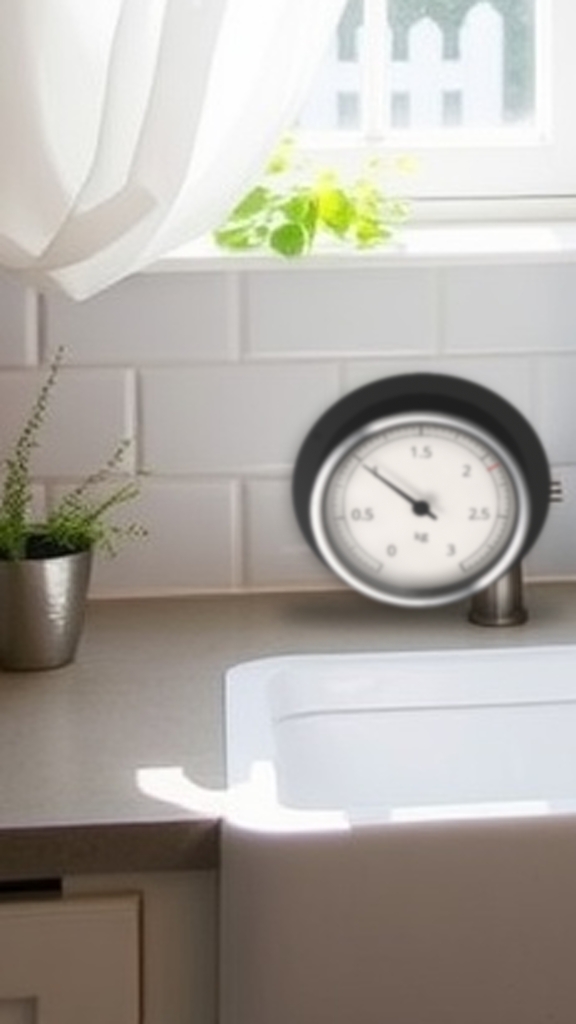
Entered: 1 kg
